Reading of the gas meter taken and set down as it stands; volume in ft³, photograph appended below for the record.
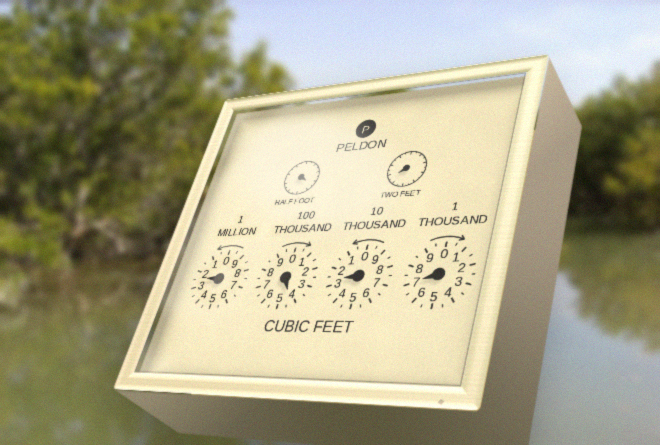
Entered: 242700 ft³
